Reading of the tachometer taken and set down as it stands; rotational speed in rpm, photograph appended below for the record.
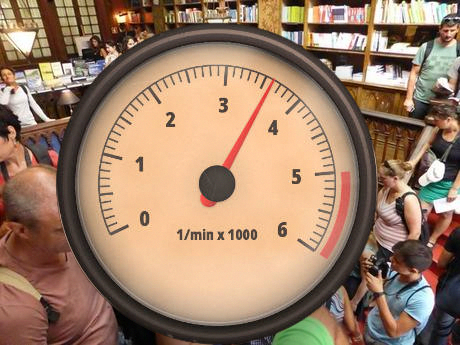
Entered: 3600 rpm
